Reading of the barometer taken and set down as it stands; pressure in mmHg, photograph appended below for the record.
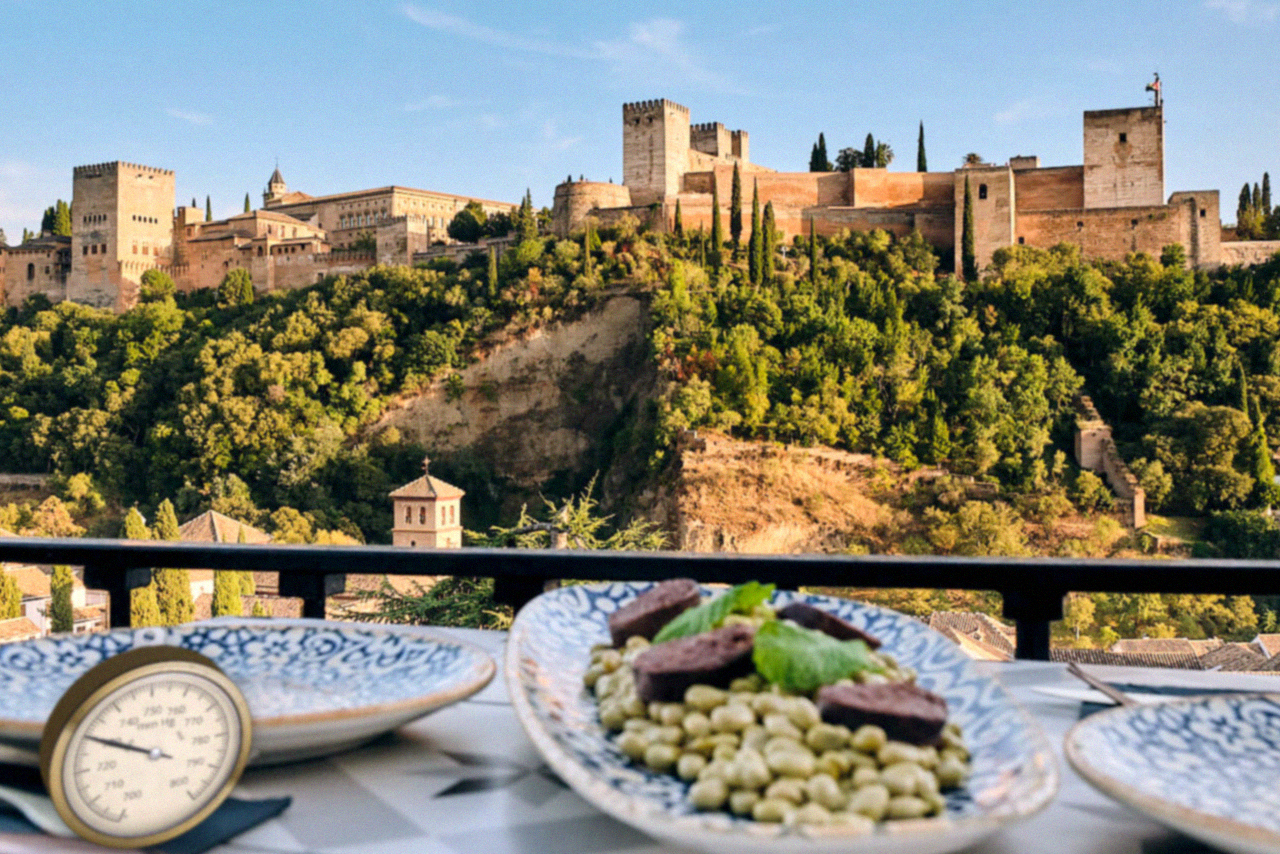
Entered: 730 mmHg
